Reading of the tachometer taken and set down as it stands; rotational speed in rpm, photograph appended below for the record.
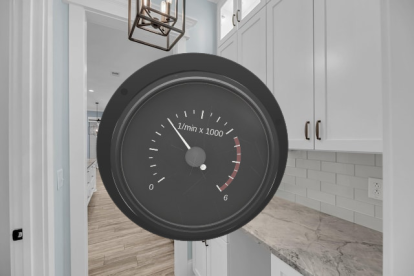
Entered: 2000 rpm
